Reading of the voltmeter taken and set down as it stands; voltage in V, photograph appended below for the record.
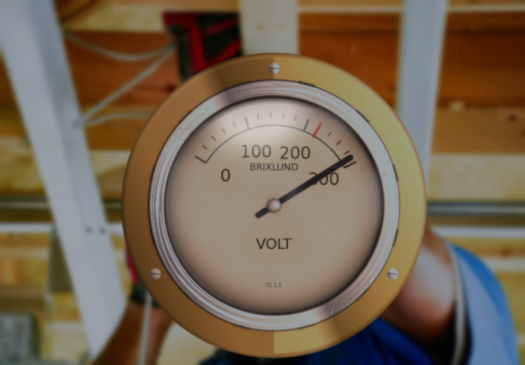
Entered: 290 V
